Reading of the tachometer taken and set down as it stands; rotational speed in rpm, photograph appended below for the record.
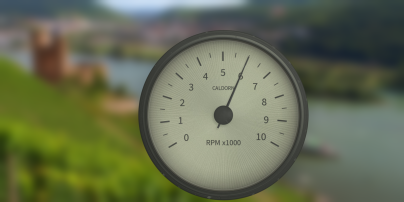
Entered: 6000 rpm
